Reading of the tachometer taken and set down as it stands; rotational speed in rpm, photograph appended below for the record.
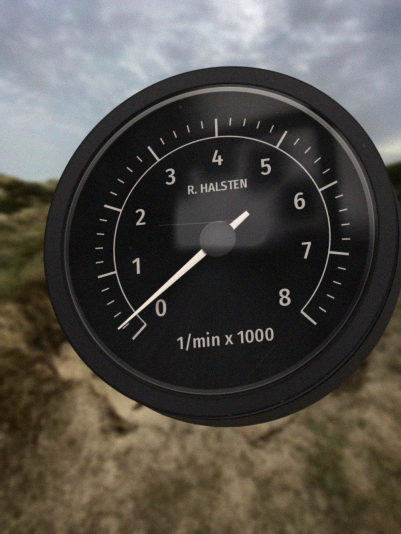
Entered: 200 rpm
